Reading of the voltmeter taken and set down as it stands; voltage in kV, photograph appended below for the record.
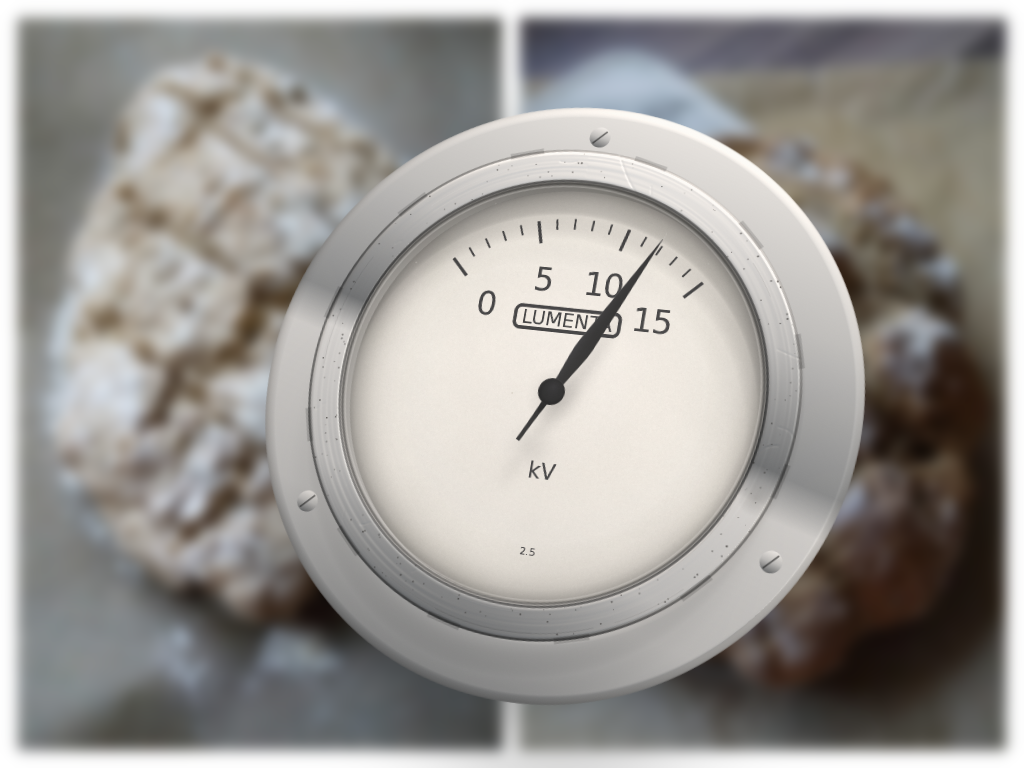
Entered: 12 kV
